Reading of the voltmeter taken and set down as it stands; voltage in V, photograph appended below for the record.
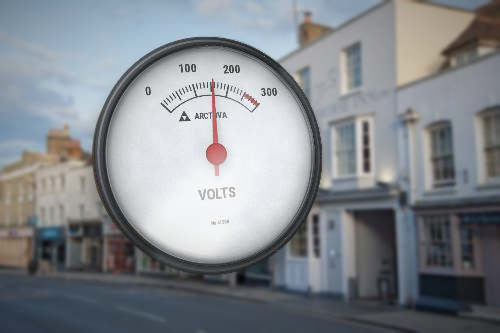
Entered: 150 V
